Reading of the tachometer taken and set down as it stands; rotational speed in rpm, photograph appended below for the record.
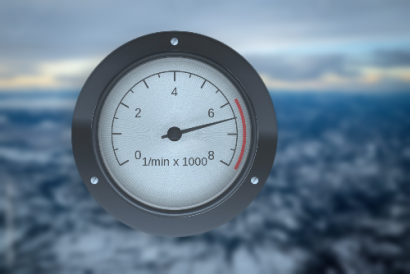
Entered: 6500 rpm
